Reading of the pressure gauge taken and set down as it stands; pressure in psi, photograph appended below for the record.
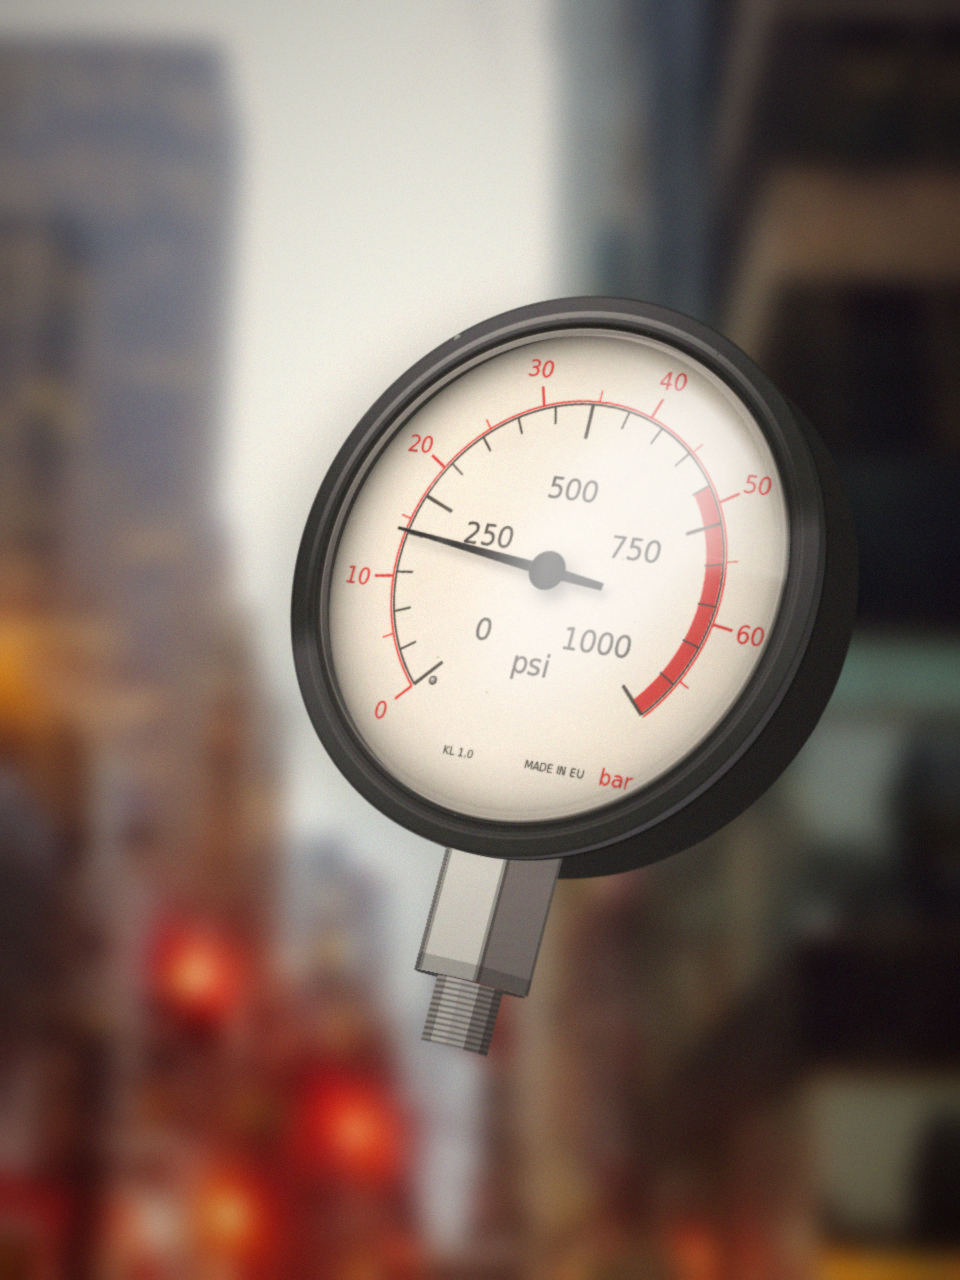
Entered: 200 psi
